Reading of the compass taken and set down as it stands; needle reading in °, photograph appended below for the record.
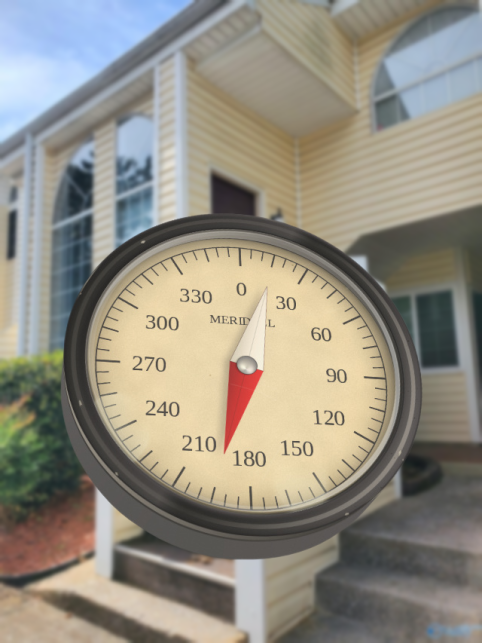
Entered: 195 °
